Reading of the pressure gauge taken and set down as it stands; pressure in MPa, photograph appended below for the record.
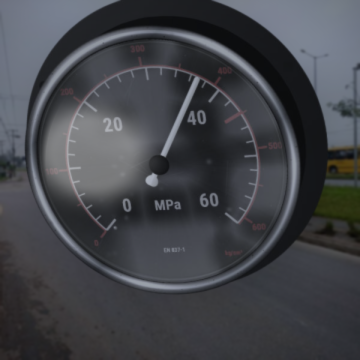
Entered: 37 MPa
